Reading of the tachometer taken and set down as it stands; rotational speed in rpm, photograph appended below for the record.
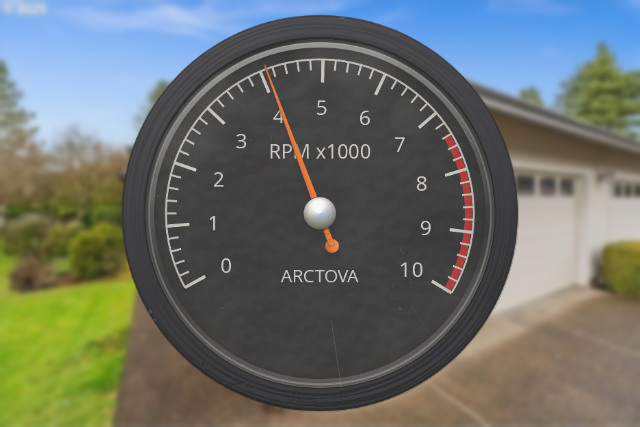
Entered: 4100 rpm
